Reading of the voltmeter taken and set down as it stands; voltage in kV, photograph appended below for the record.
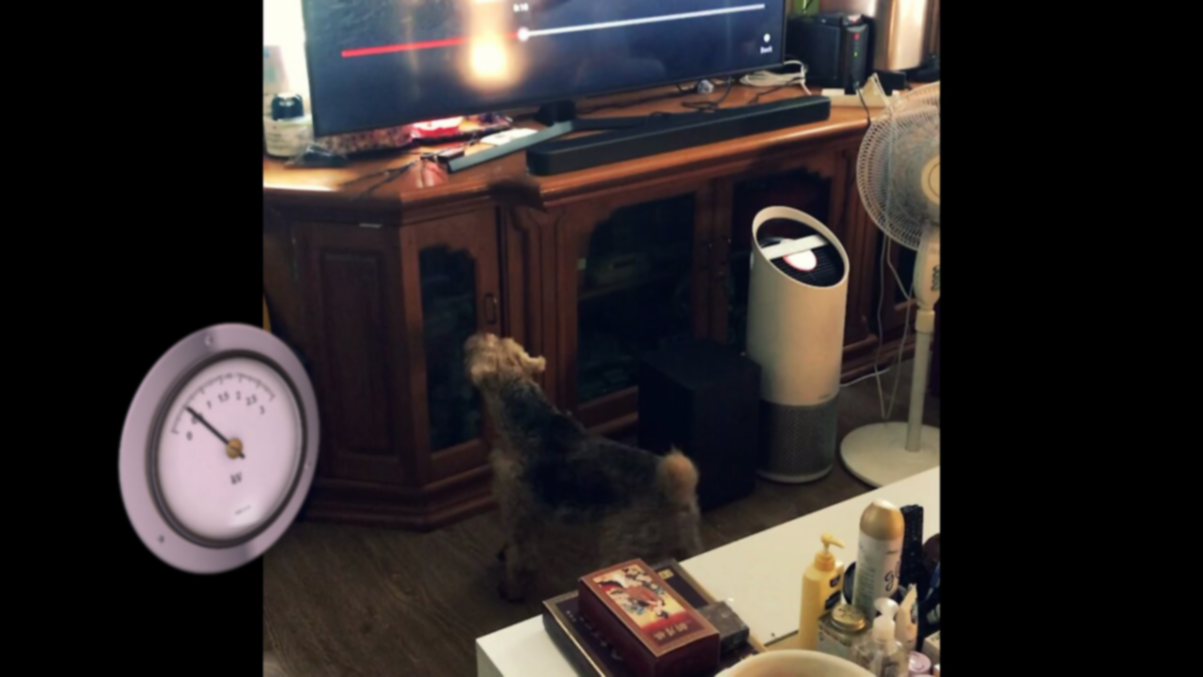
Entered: 0.5 kV
